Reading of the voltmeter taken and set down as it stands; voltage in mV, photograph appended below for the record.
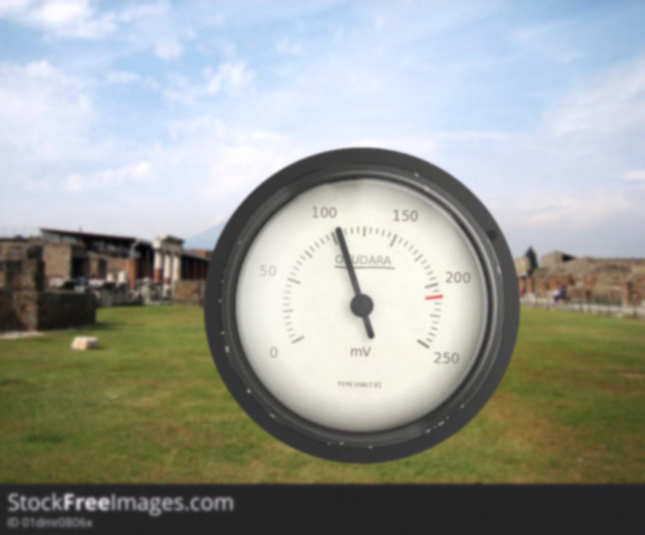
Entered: 105 mV
